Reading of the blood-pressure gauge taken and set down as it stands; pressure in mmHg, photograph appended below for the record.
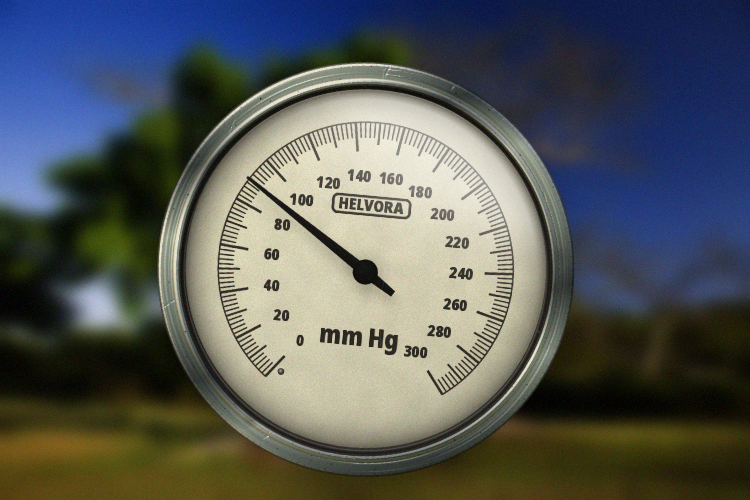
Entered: 90 mmHg
